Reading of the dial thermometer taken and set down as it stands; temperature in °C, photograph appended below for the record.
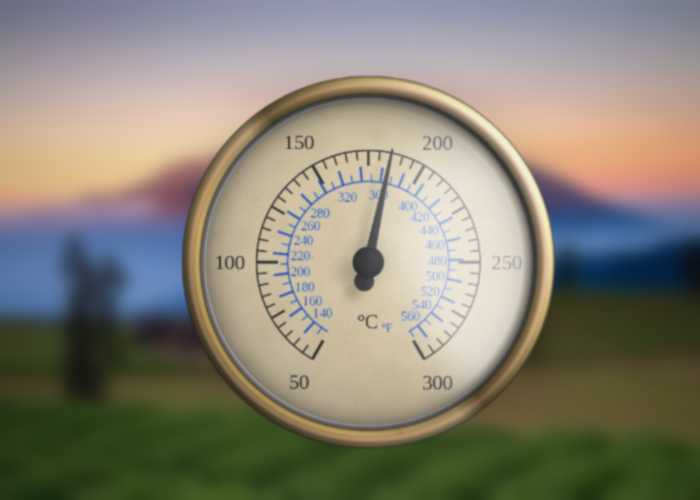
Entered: 185 °C
